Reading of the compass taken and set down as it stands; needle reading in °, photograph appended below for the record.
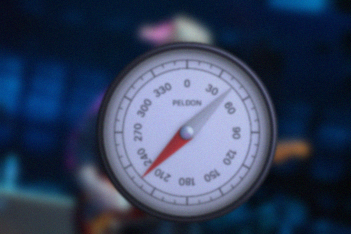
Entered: 225 °
